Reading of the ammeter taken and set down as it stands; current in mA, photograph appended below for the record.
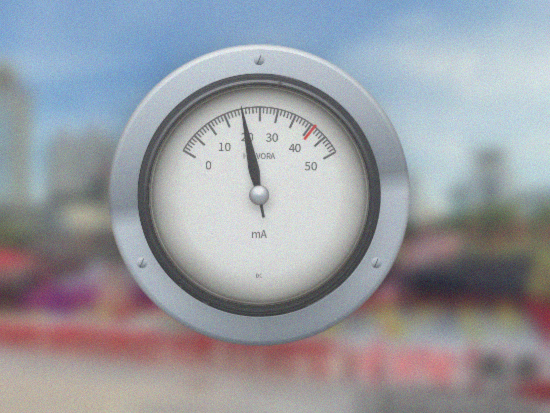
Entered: 20 mA
